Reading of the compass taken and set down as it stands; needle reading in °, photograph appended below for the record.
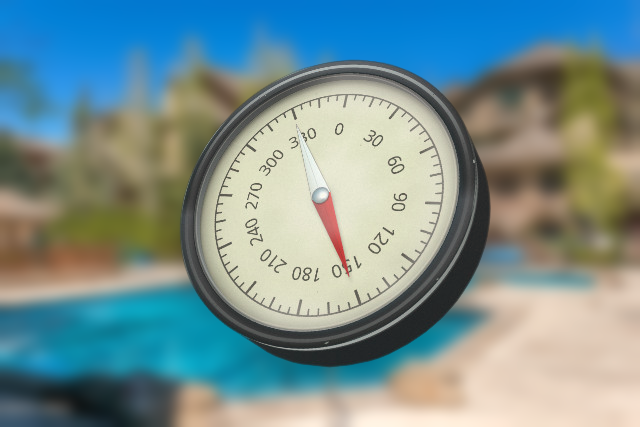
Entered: 150 °
